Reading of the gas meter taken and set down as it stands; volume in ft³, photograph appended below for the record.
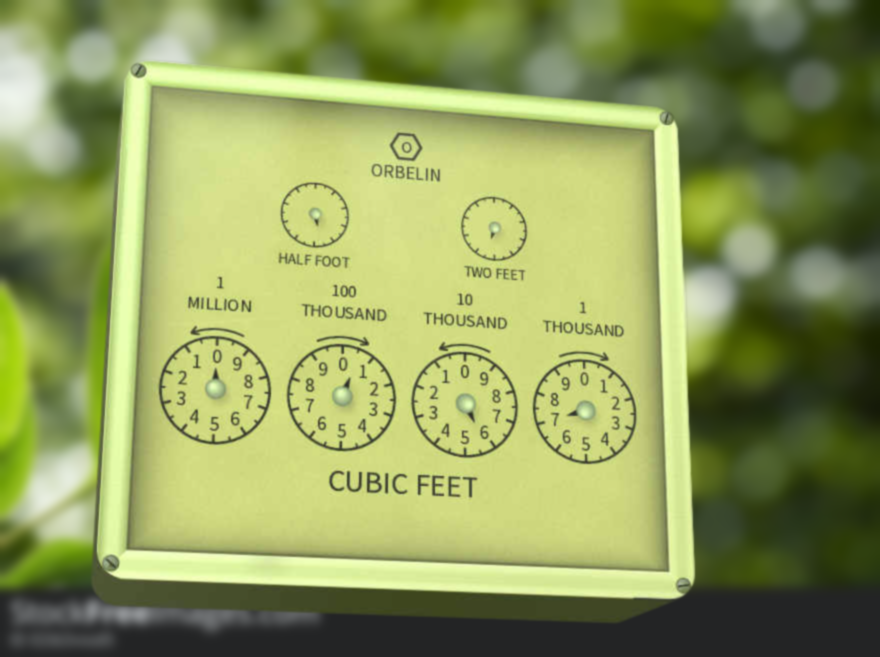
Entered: 5700 ft³
